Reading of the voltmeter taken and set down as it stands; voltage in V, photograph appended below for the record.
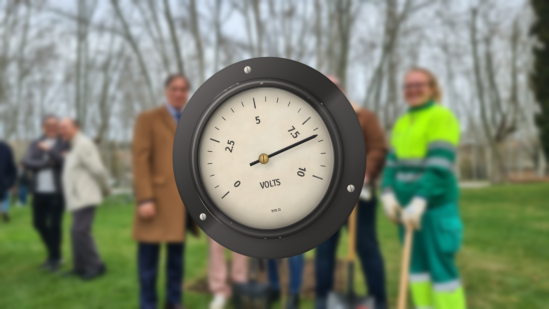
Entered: 8.25 V
